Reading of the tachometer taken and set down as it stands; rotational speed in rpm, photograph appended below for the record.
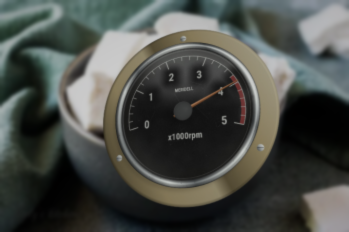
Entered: 4000 rpm
